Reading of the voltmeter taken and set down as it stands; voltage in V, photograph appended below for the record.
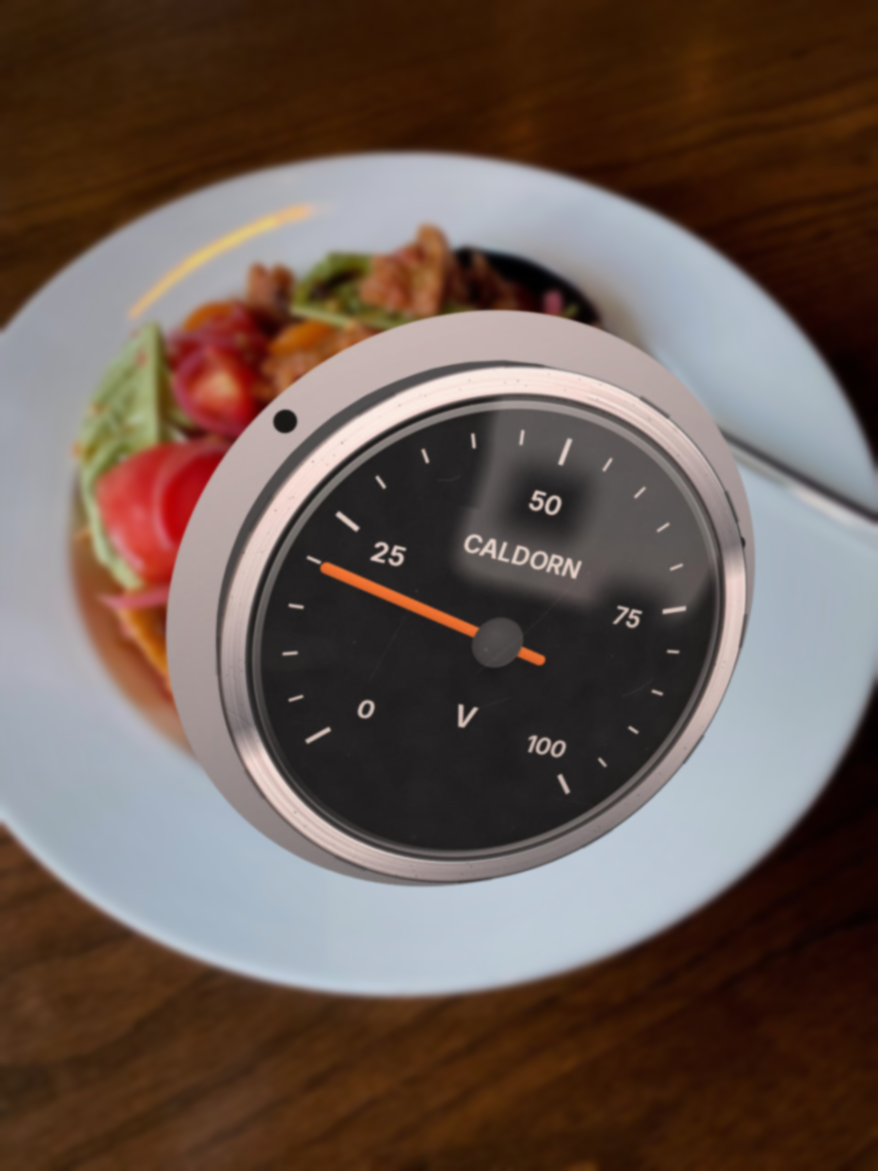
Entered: 20 V
